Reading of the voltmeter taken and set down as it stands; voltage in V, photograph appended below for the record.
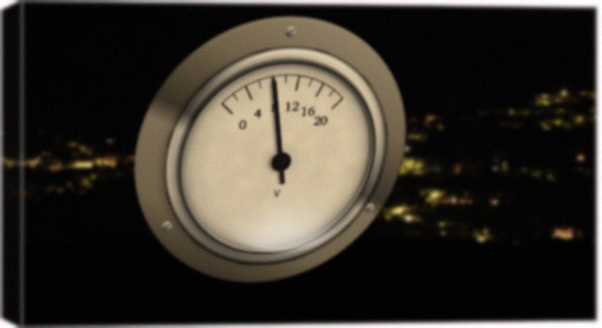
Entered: 8 V
